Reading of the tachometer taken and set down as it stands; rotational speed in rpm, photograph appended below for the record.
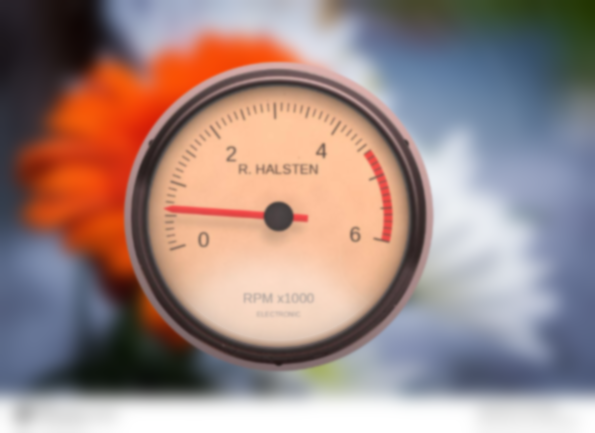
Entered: 600 rpm
